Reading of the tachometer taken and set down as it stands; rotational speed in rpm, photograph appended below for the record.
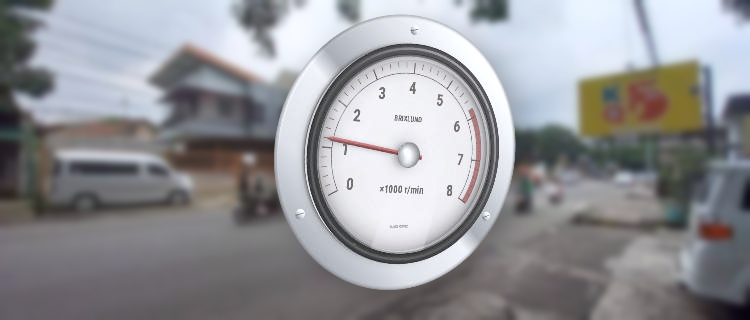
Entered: 1200 rpm
